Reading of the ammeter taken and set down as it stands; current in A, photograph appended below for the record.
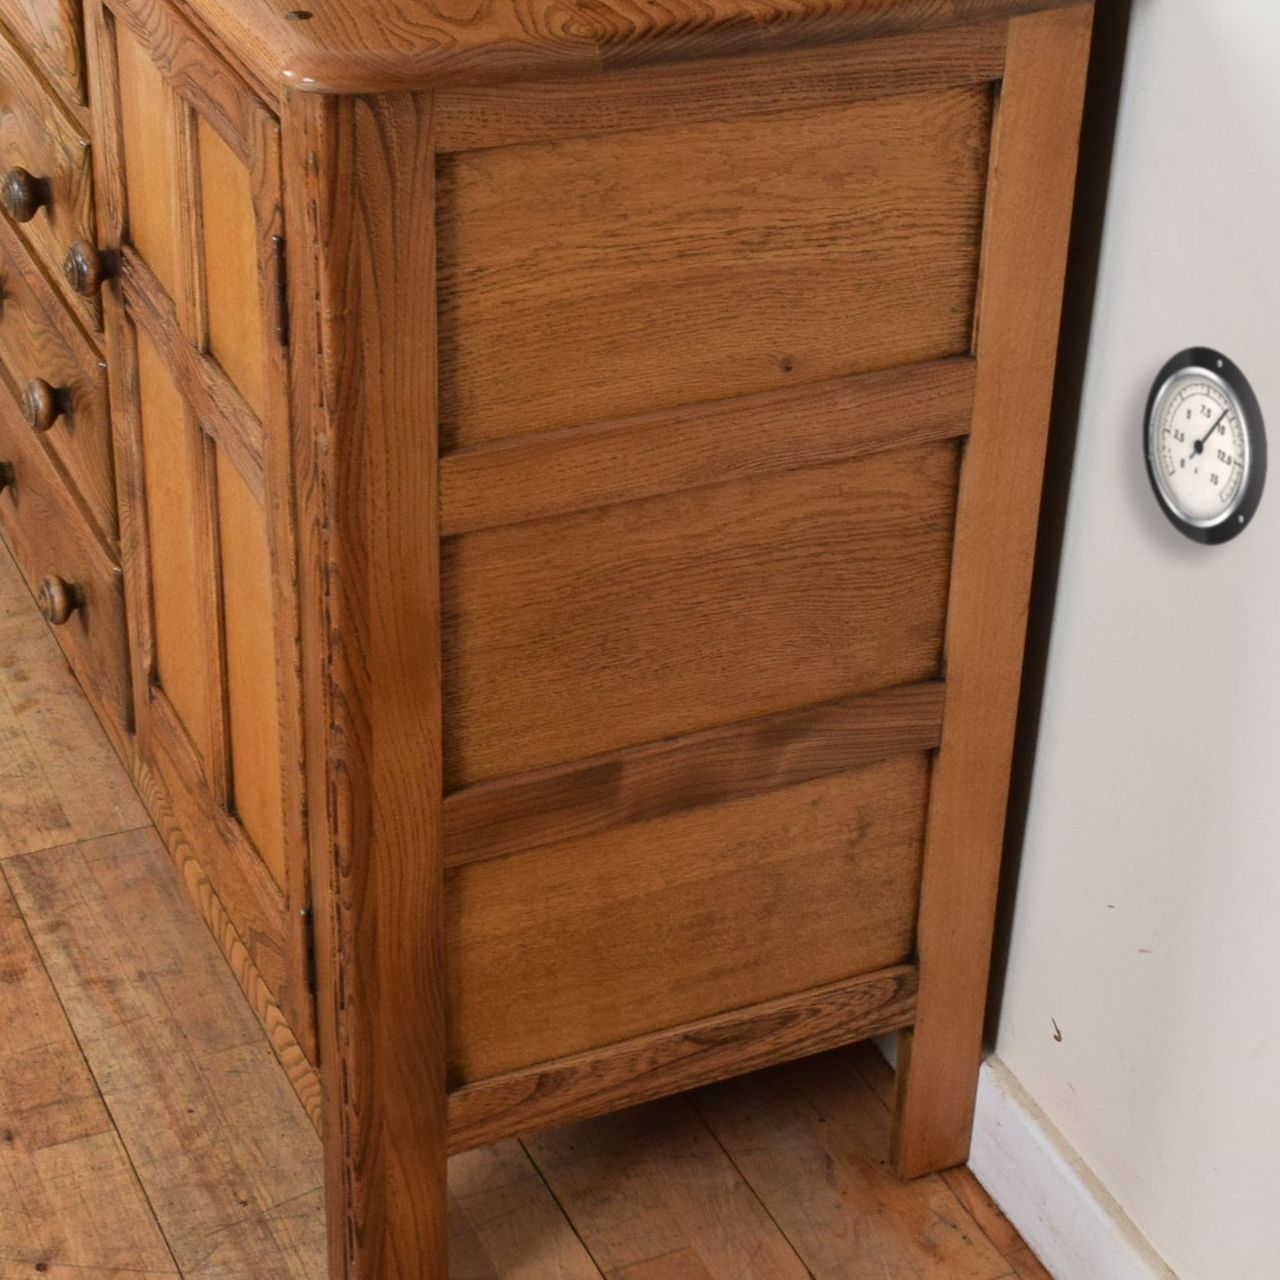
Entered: 9.5 A
